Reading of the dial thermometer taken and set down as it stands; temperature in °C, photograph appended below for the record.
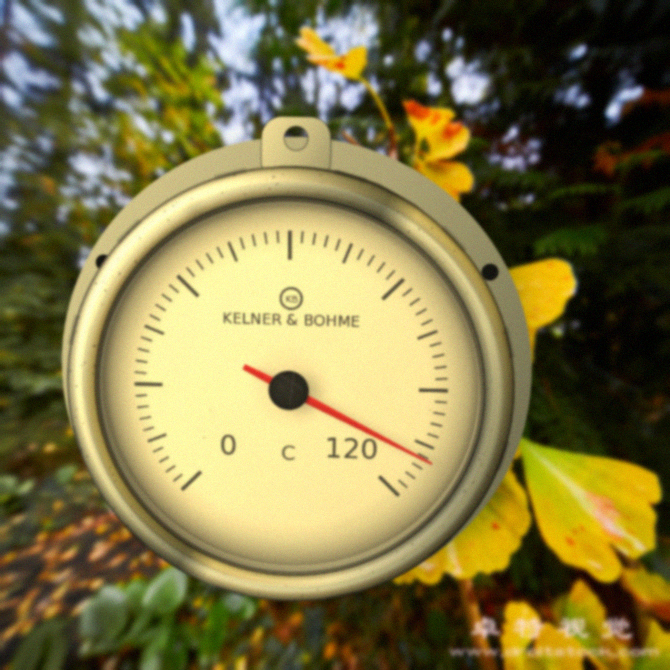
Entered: 112 °C
